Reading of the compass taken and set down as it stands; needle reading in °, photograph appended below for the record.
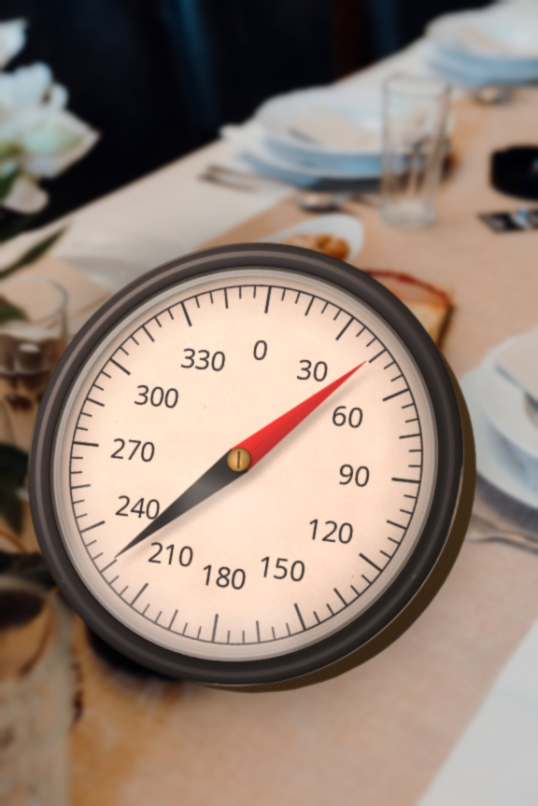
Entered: 45 °
